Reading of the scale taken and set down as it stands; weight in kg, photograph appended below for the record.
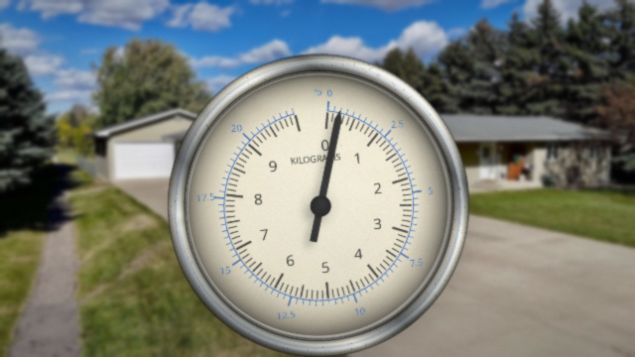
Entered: 0.2 kg
